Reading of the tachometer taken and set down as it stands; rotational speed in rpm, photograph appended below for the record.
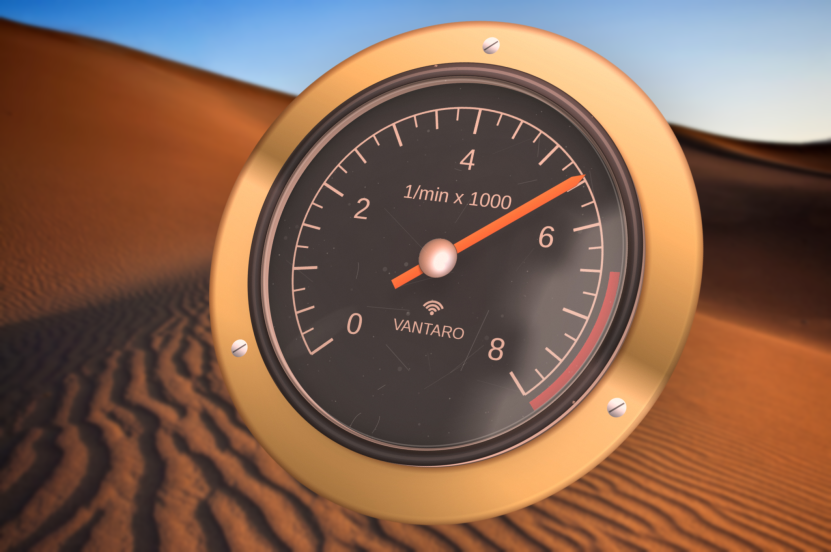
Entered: 5500 rpm
